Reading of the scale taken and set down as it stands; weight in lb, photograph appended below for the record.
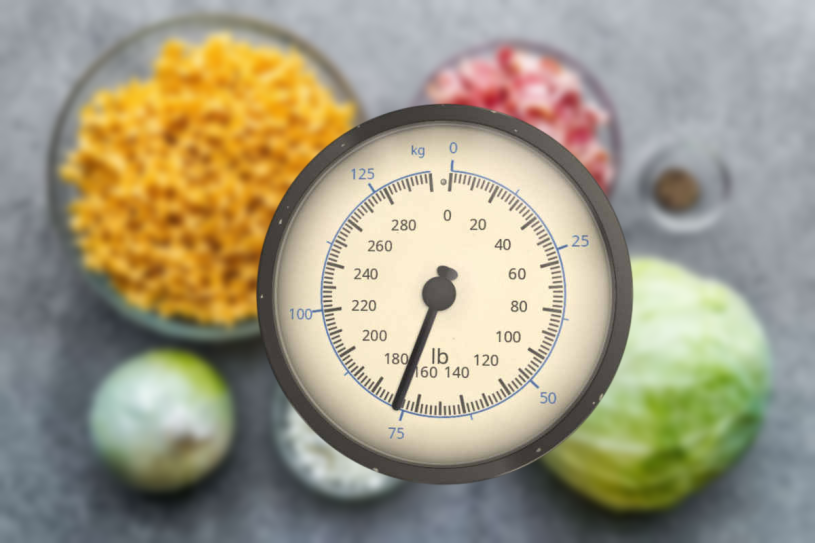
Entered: 168 lb
